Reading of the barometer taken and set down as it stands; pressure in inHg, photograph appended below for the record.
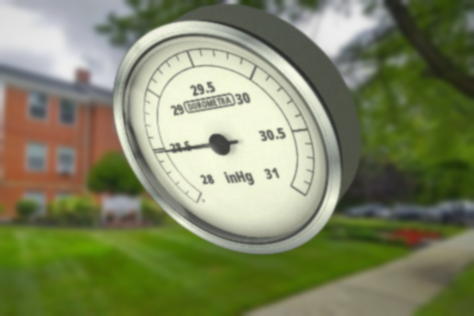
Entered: 28.5 inHg
